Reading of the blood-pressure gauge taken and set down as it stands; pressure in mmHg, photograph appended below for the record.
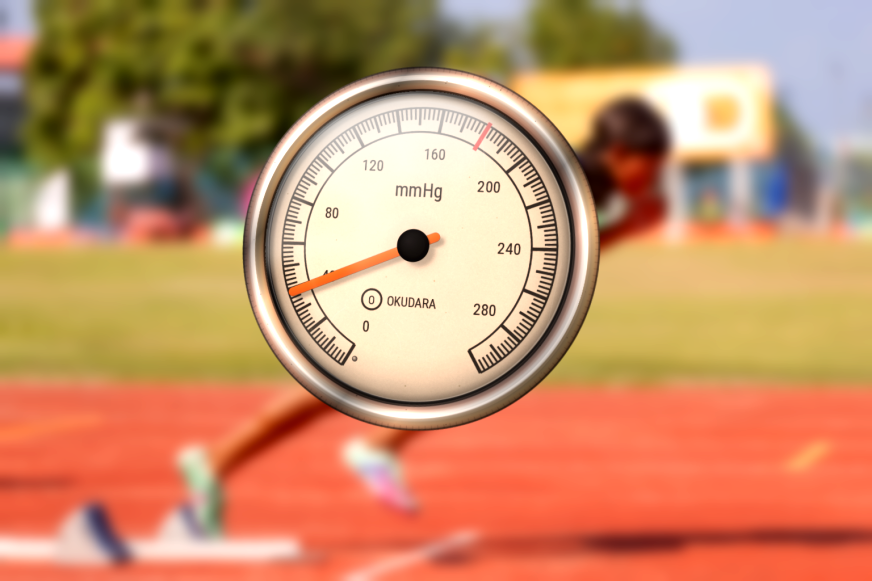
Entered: 38 mmHg
